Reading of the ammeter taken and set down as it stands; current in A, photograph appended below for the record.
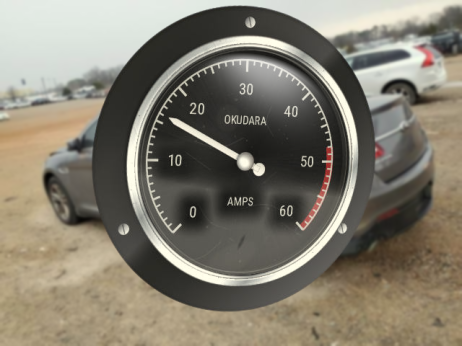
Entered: 16 A
